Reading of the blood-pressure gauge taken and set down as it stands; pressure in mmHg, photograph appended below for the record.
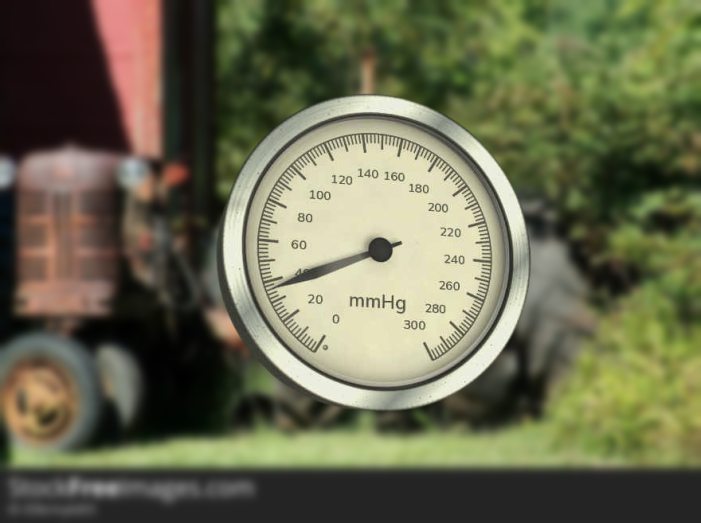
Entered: 36 mmHg
